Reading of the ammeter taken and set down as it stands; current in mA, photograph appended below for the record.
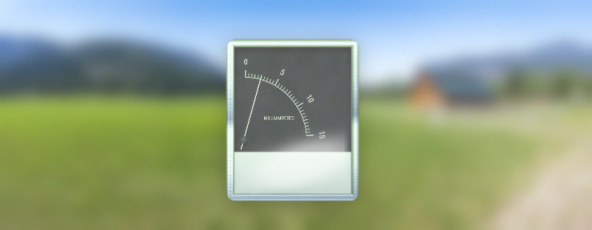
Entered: 2.5 mA
